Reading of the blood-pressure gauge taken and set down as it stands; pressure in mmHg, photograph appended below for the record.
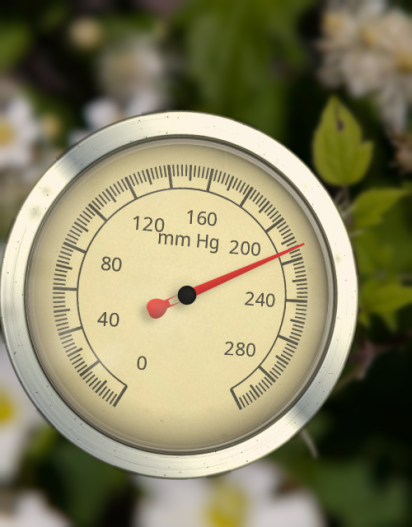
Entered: 214 mmHg
